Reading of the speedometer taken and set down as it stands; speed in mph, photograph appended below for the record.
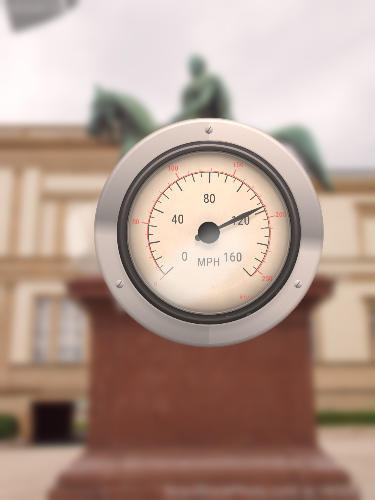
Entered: 117.5 mph
